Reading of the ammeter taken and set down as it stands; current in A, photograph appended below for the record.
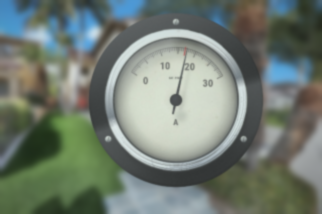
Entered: 17.5 A
